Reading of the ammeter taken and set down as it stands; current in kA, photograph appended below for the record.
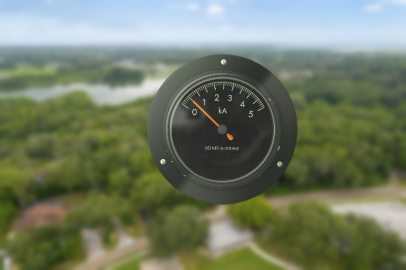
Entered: 0.5 kA
